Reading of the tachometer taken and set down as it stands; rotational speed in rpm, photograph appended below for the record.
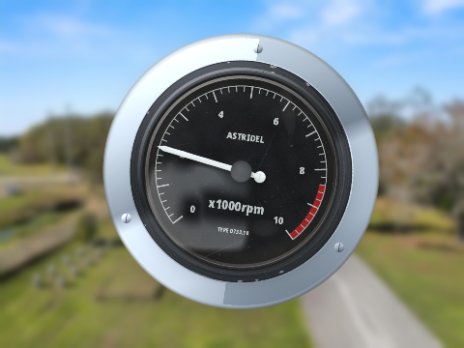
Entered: 2000 rpm
